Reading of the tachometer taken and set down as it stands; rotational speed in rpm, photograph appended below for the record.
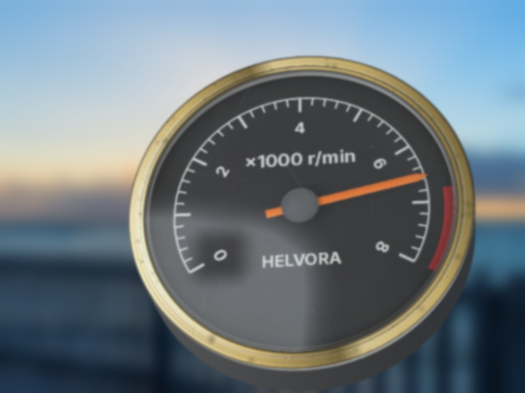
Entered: 6600 rpm
